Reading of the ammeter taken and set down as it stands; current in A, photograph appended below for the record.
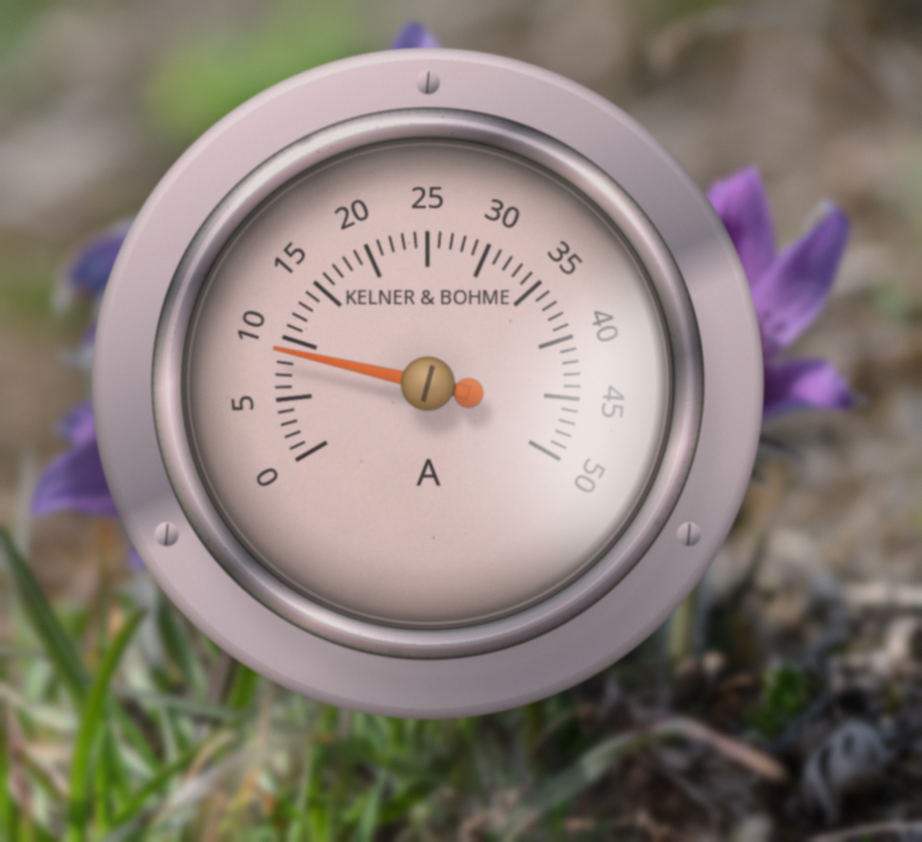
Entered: 9 A
